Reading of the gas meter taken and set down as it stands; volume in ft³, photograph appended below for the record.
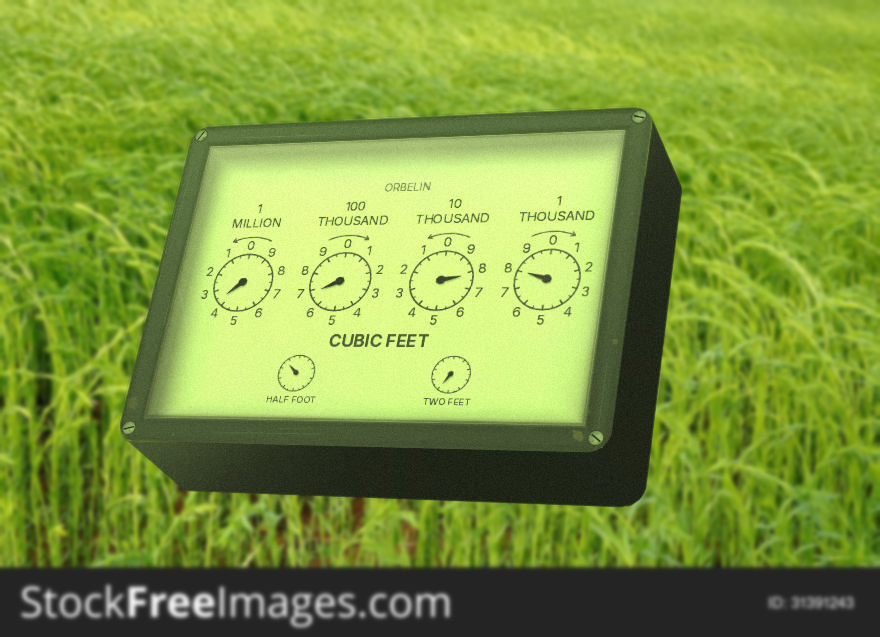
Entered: 367800 ft³
